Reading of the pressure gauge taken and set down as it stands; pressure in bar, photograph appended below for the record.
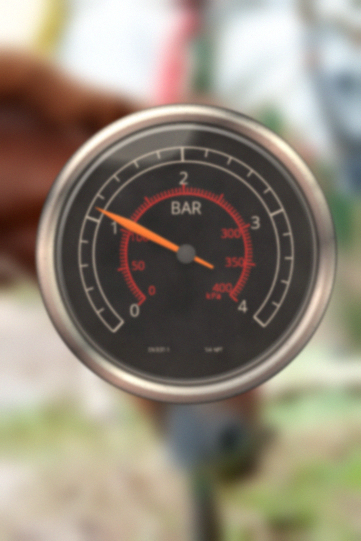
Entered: 1.1 bar
